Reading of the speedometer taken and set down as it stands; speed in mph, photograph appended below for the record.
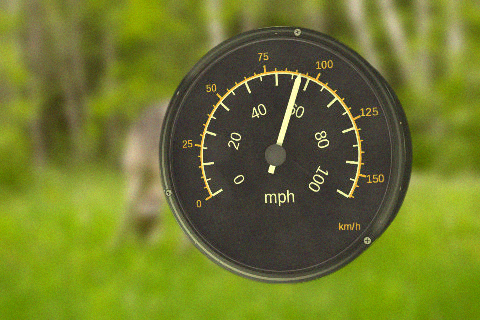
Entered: 57.5 mph
